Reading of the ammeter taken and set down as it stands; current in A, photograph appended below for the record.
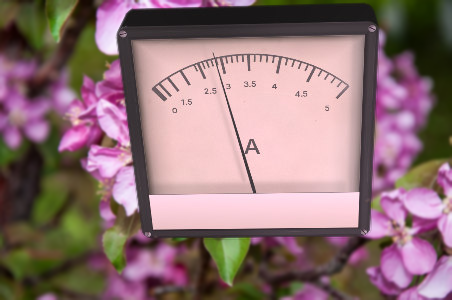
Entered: 2.9 A
